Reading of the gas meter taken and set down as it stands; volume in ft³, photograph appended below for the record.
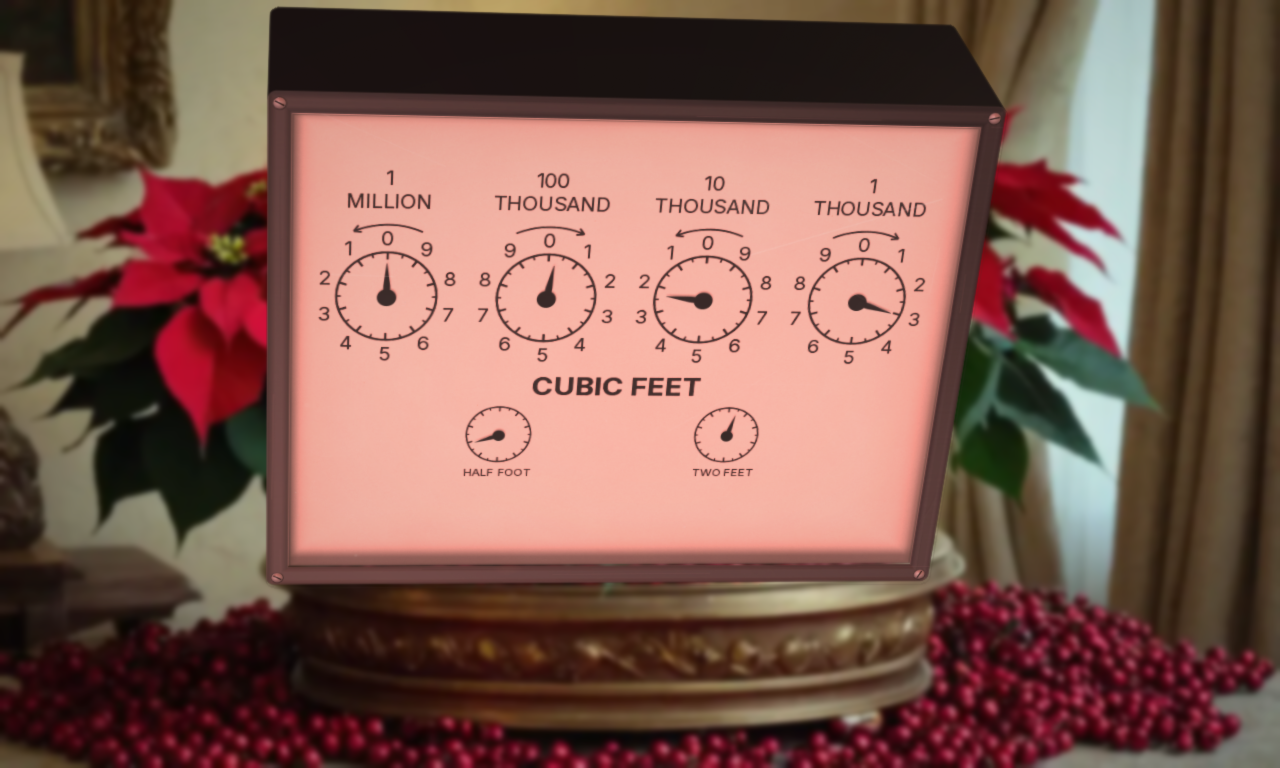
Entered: 2300 ft³
